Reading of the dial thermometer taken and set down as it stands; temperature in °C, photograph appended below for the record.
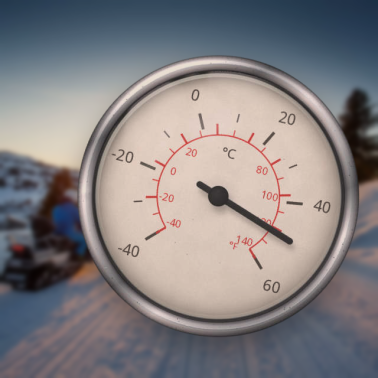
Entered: 50 °C
